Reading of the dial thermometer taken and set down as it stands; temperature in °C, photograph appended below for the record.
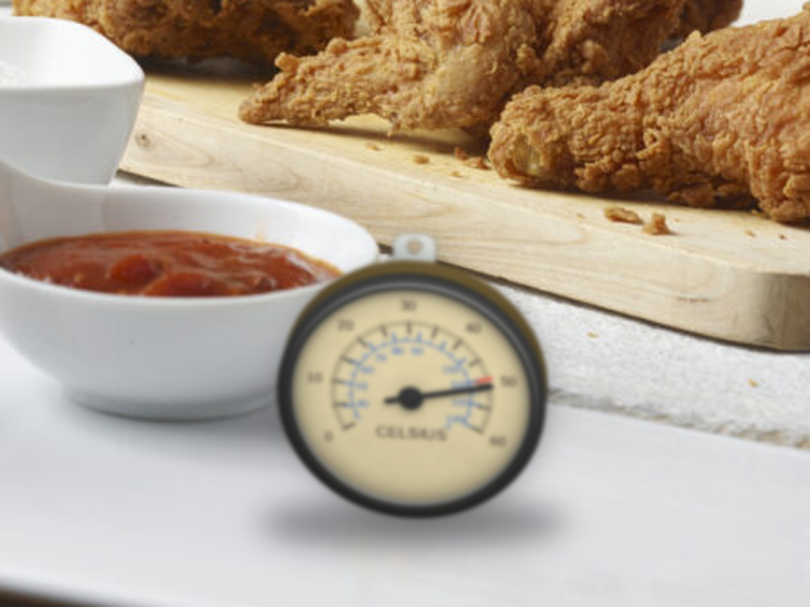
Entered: 50 °C
